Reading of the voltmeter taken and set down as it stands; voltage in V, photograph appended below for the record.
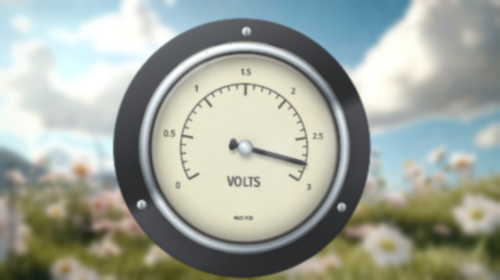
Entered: 2.8 V
